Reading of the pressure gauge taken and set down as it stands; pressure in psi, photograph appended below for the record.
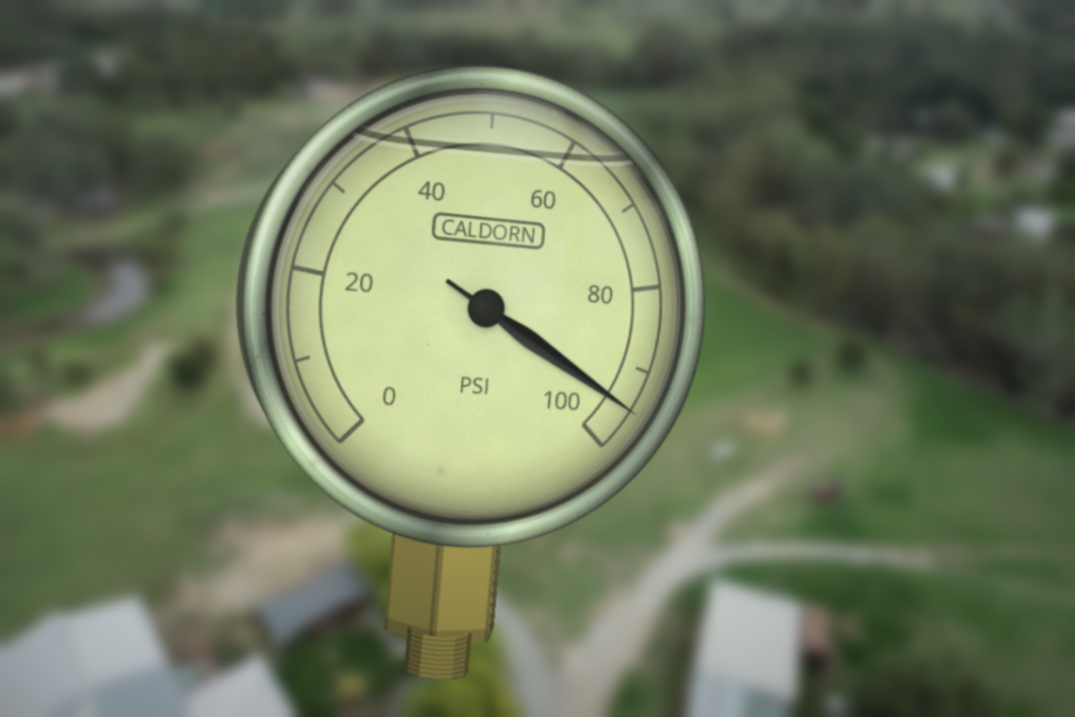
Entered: 95 psi
